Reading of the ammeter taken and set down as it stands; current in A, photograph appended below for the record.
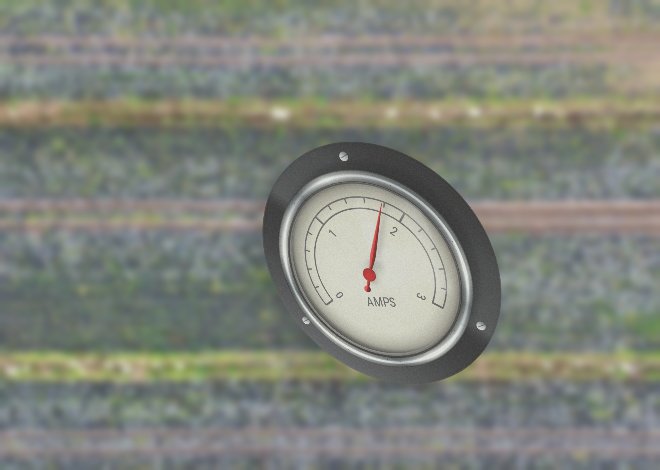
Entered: 1.8 A
